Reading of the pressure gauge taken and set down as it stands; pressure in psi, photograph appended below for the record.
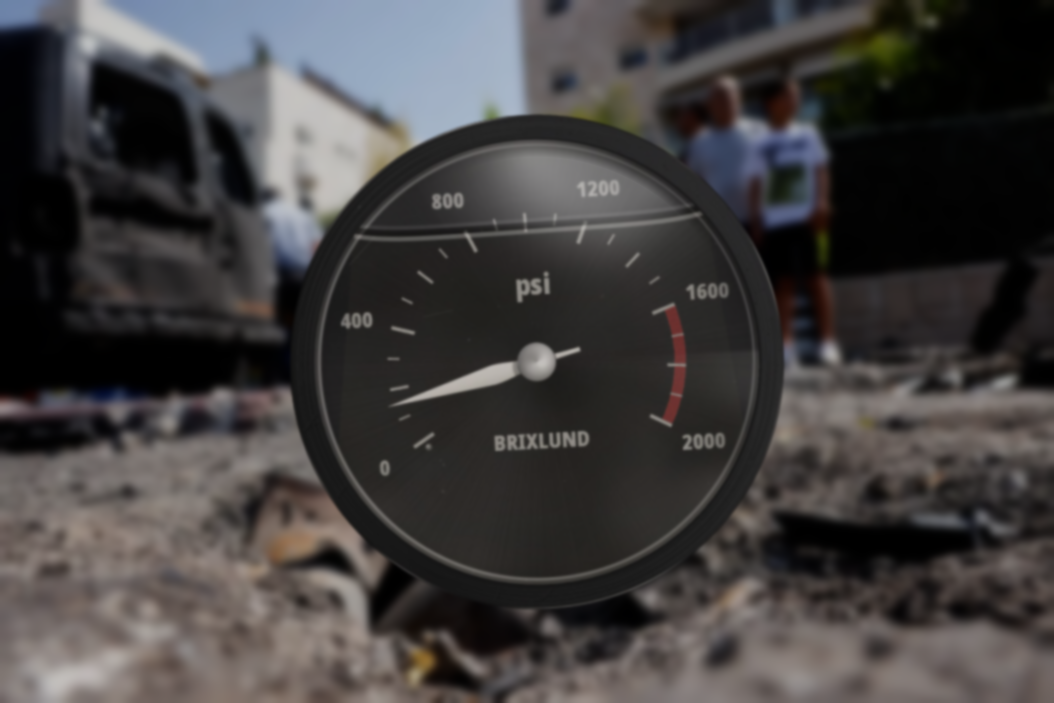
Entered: 150 psi
